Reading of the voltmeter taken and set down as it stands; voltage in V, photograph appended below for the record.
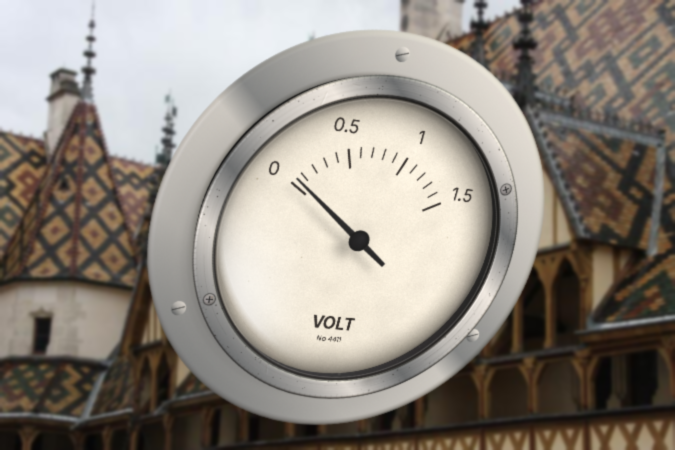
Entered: 0.05 V
